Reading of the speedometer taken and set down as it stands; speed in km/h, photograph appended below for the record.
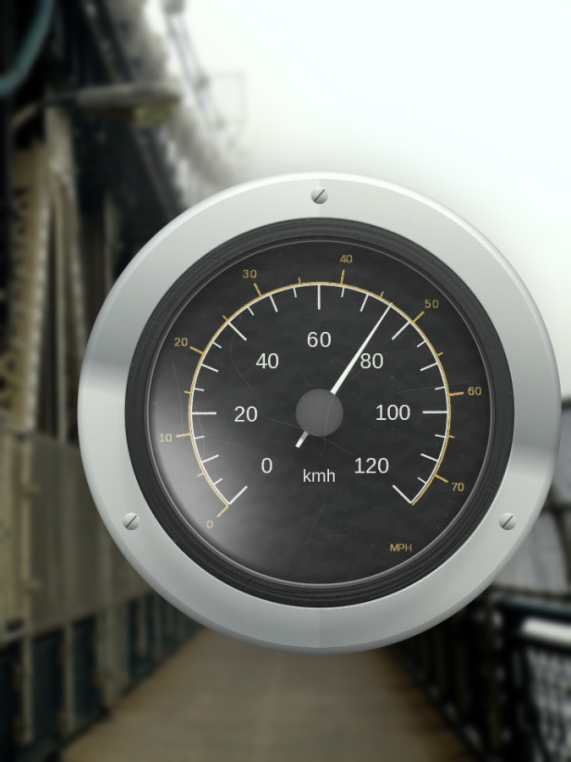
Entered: 75 km/h
